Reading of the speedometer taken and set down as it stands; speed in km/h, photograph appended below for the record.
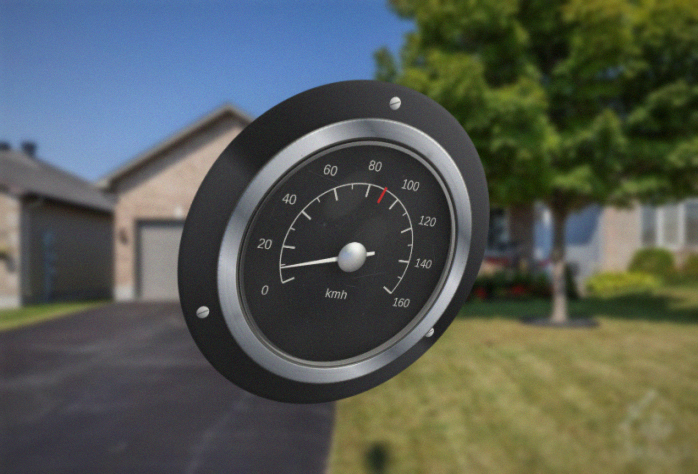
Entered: 10 km/h
